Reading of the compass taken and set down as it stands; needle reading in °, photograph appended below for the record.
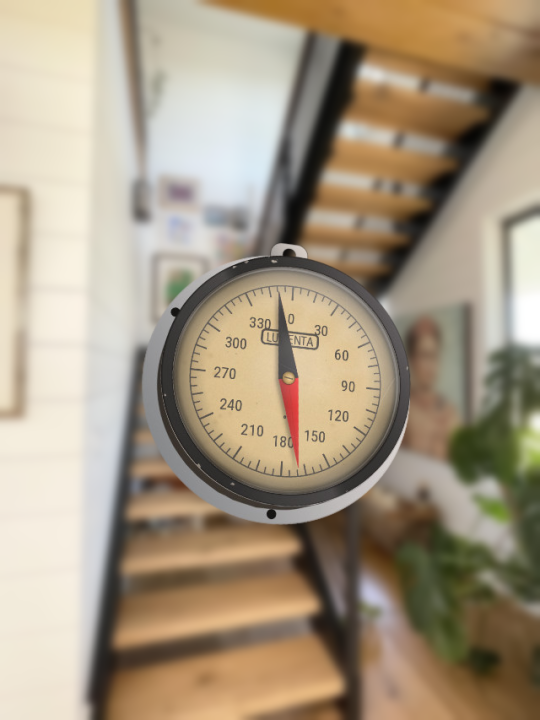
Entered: 170 °
